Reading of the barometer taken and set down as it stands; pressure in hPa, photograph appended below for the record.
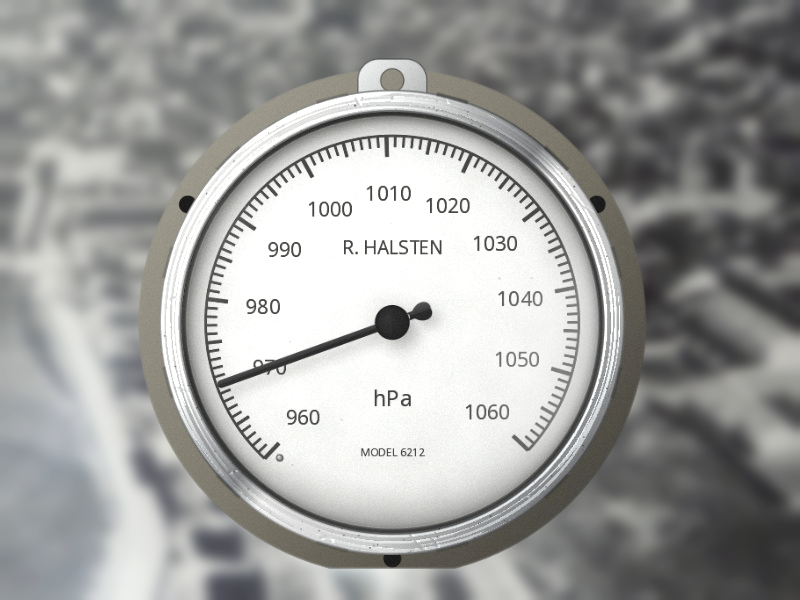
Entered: 970 hPa
